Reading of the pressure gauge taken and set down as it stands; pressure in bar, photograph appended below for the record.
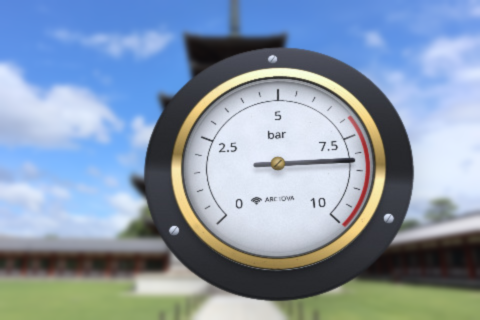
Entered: 8.25 bar
